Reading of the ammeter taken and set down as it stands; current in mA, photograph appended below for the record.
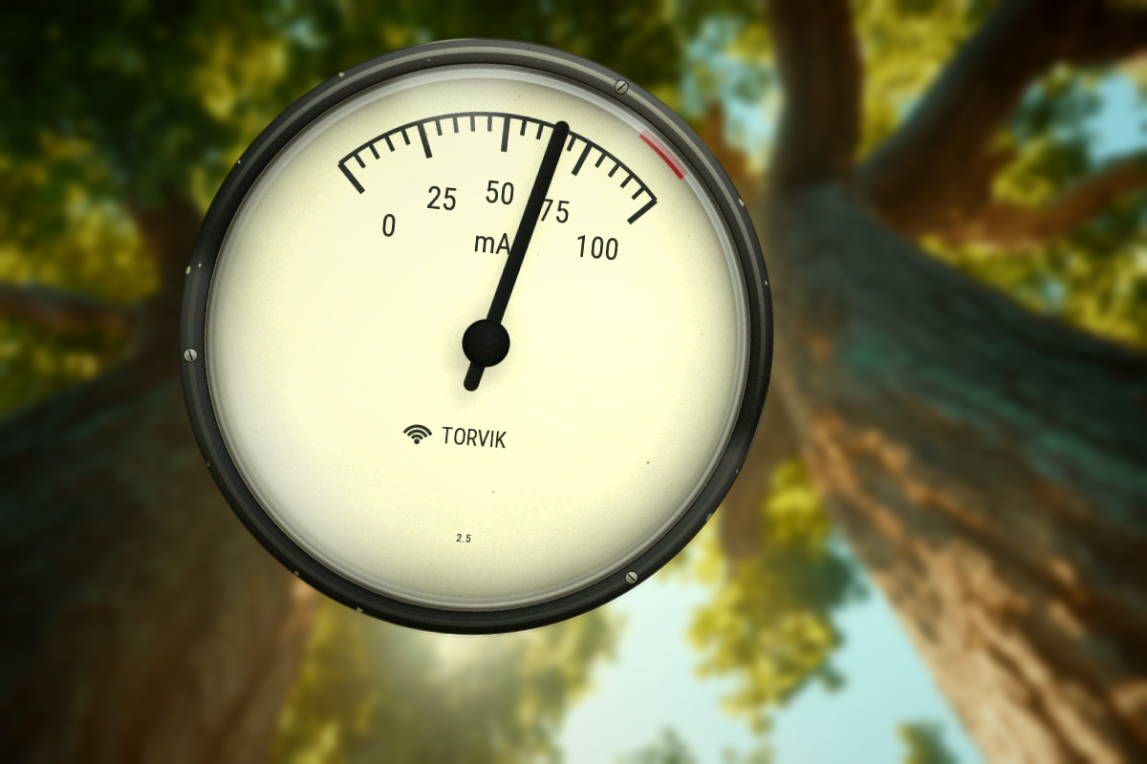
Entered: 65 mA
